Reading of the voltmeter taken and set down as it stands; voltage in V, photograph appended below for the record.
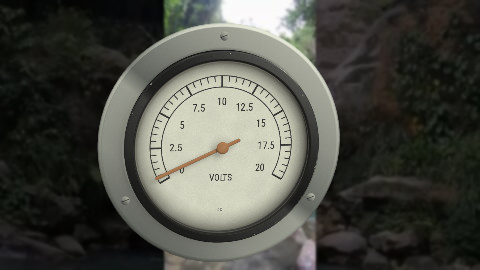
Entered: 0.5 V
